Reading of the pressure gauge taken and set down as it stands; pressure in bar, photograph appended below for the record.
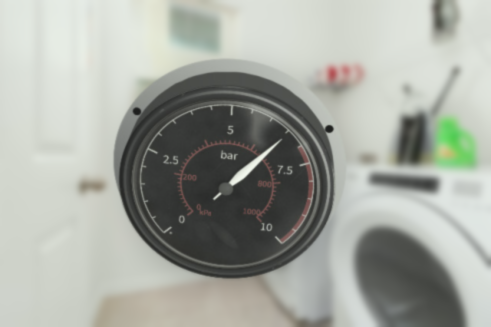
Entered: 6.5 bar
